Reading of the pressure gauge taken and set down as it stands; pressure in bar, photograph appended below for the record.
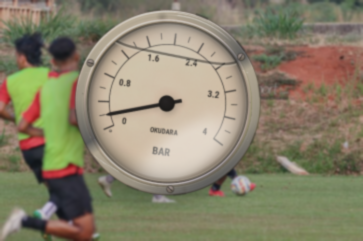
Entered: 0.2 bar
